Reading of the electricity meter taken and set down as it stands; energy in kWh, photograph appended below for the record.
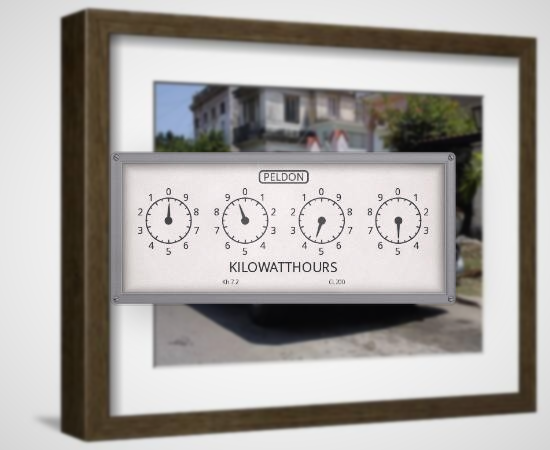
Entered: 9945 kWh
